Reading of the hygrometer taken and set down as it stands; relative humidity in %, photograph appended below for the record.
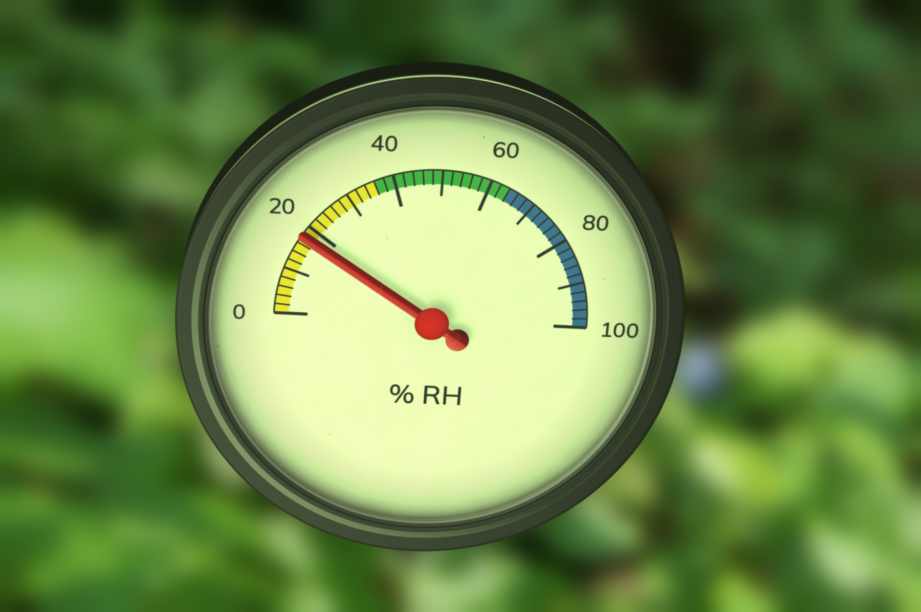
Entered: 18 %
